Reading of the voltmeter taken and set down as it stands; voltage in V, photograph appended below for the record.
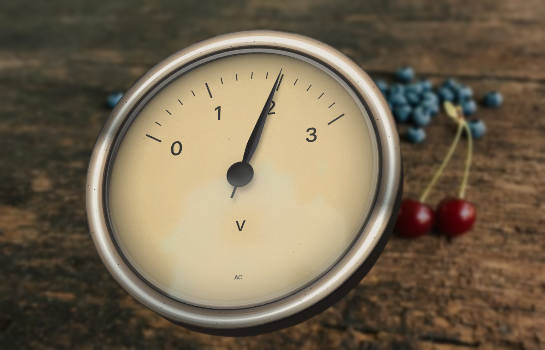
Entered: 2 V
